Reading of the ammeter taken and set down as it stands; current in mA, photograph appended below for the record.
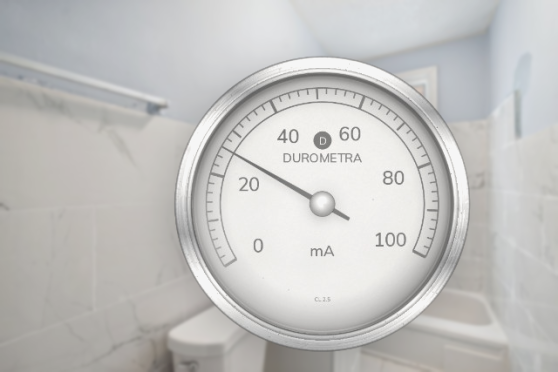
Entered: 26 mA
